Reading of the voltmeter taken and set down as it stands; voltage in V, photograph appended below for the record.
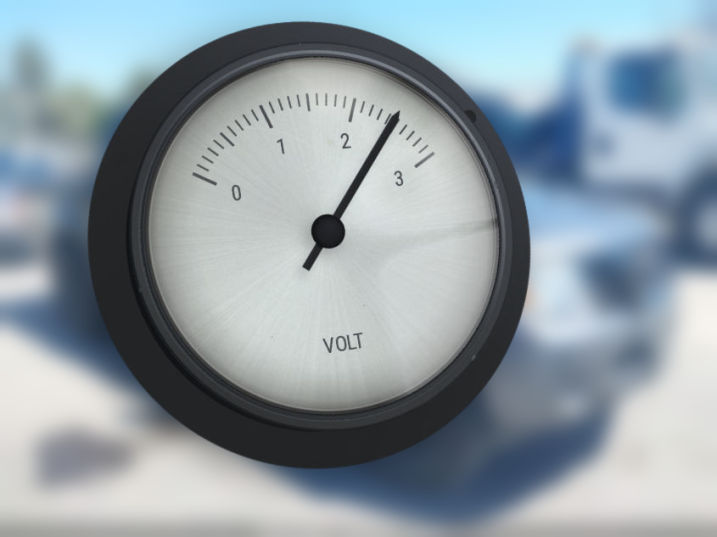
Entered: 2.45 V
